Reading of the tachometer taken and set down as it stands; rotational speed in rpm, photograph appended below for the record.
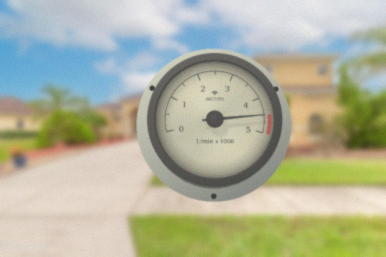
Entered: 4500 rpm
